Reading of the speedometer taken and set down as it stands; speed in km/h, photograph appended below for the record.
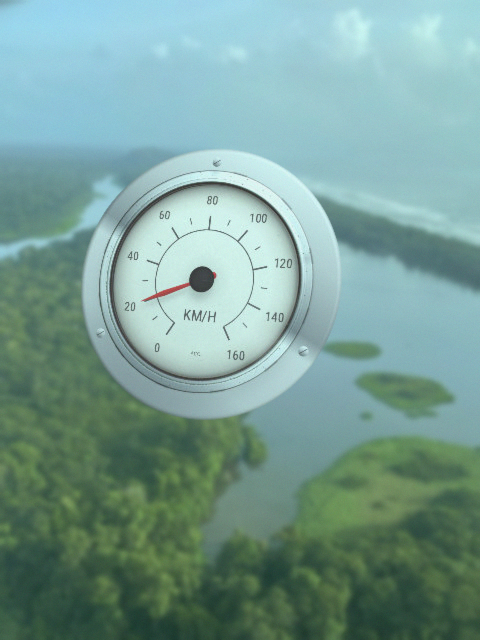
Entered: 20 km/h
